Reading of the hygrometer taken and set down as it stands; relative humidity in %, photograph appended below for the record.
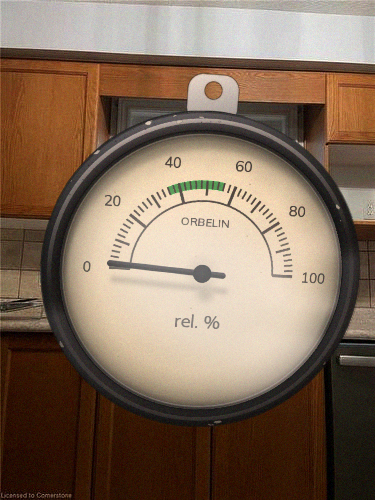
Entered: 2 %
